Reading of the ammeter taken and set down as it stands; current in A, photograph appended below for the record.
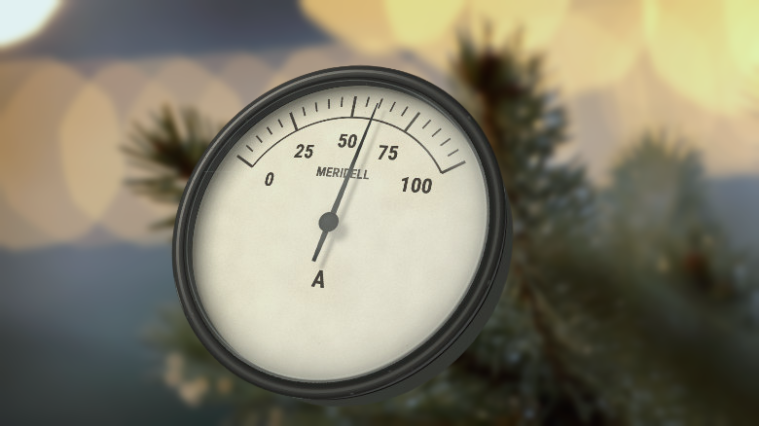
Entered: 60 A
